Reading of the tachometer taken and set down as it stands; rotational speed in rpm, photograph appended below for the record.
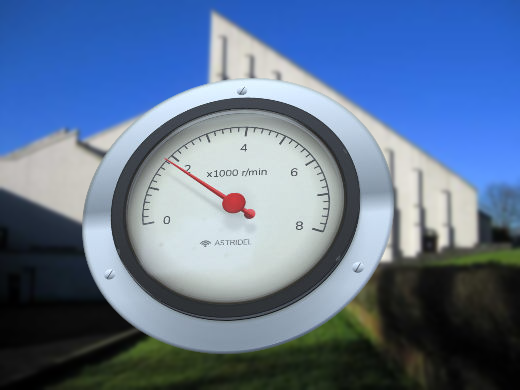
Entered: 1800 rpm
